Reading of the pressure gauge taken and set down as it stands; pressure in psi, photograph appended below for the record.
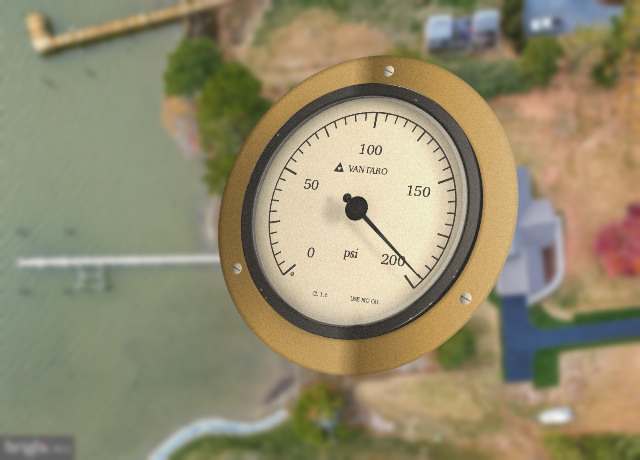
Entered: 195 psi
